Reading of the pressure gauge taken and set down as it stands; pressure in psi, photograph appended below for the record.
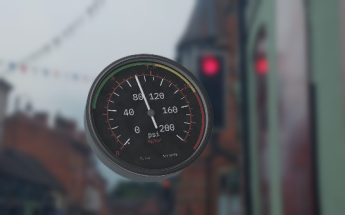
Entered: 90 psi
